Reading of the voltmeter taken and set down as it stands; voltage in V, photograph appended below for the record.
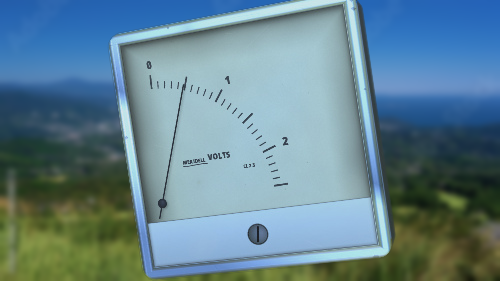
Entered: 0.5 V
